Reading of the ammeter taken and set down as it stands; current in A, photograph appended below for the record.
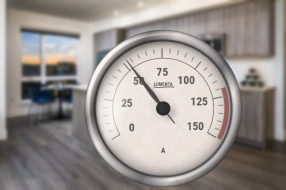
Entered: 52.5 A
